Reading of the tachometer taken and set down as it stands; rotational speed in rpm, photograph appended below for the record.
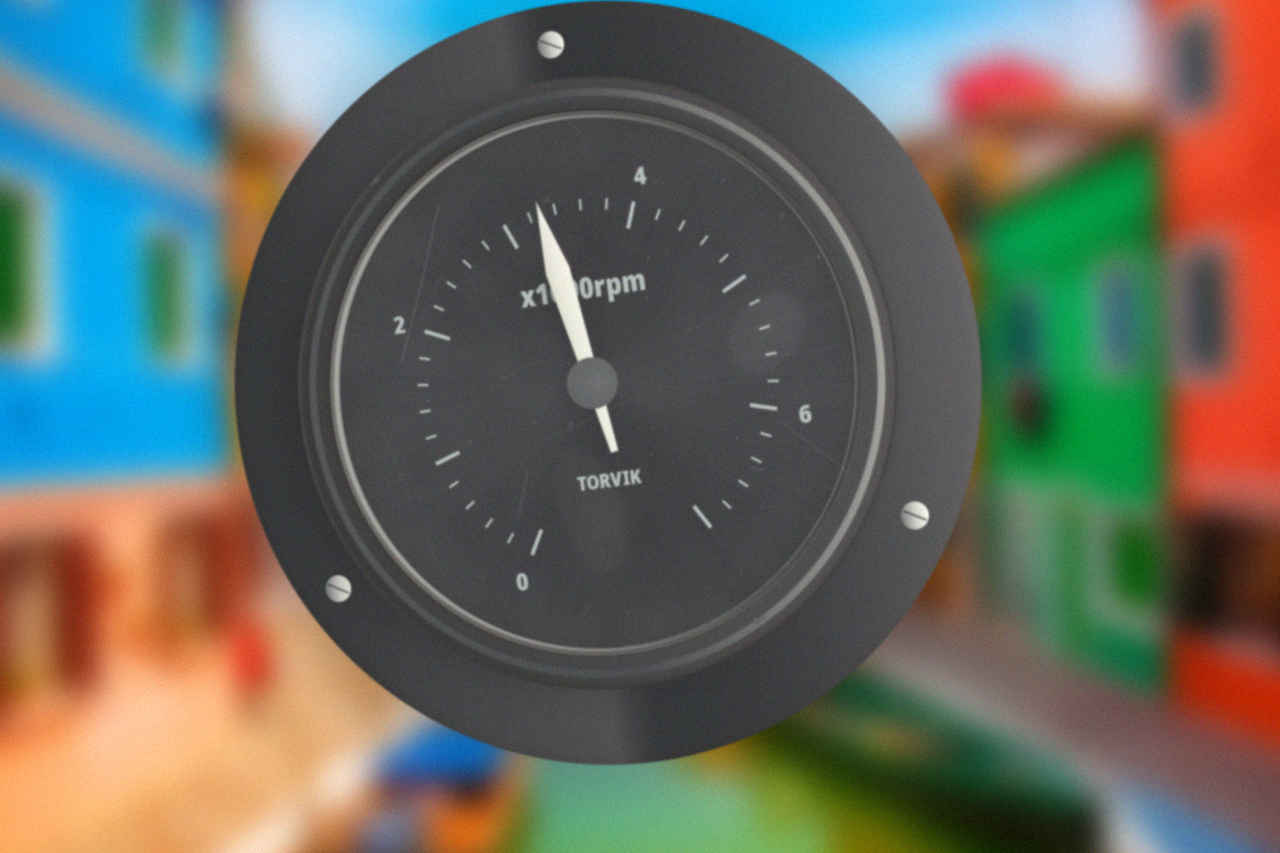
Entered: 3300 rpm
